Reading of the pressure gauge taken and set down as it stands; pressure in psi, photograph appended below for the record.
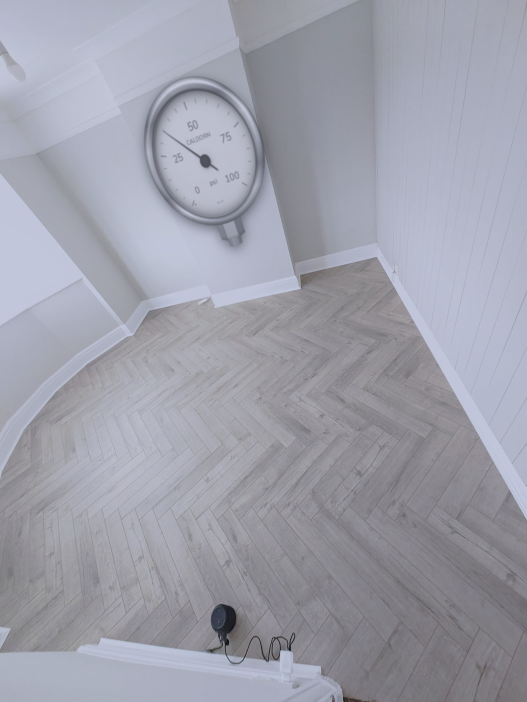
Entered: 35 psi
